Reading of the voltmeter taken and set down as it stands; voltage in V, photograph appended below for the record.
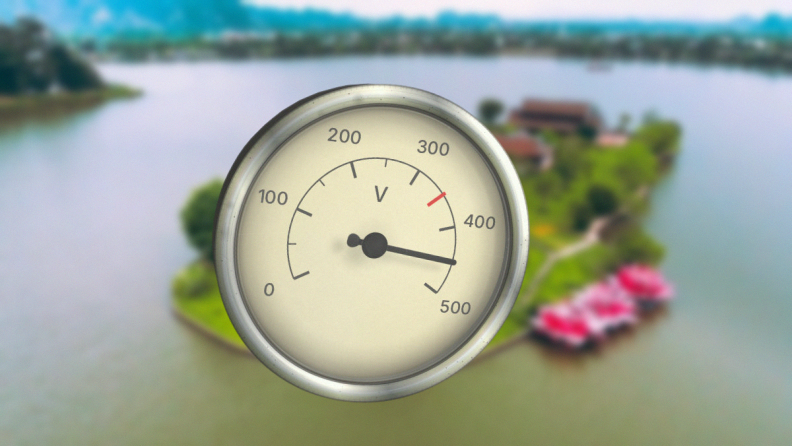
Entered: 450 V
